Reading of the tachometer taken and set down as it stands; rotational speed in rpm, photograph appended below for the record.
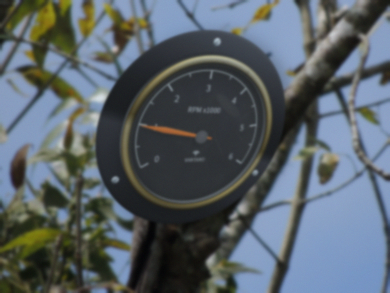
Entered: 1000 rpm
